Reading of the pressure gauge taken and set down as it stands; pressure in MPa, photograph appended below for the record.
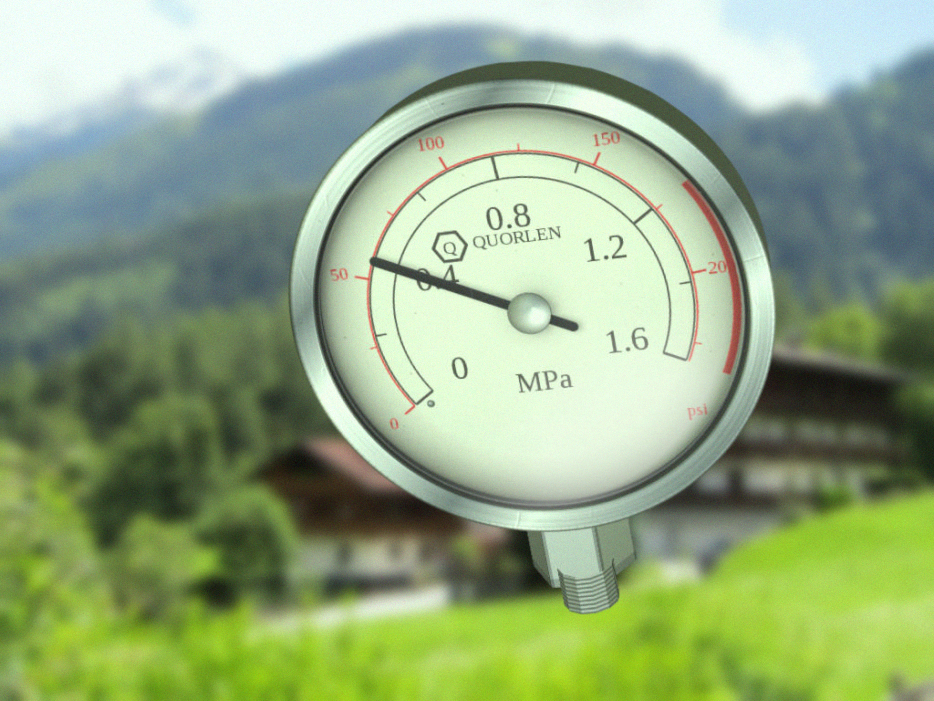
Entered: 0.4 MPa
